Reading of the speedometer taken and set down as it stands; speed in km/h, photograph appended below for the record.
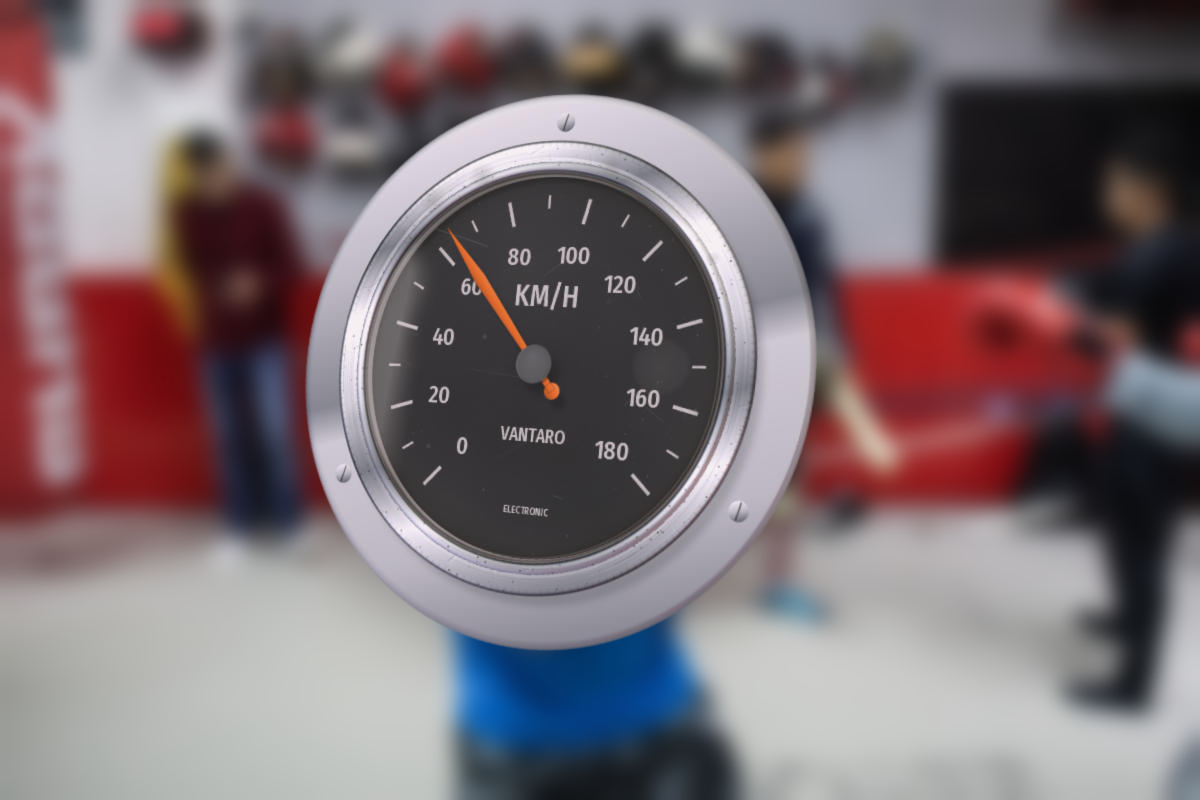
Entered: 65 km/h
